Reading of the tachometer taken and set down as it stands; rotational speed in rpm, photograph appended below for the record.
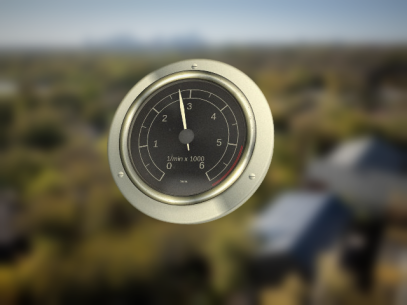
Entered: 2750 rpm
